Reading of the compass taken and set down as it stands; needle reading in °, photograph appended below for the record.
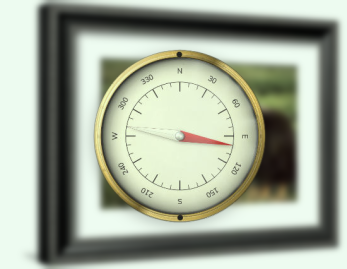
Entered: 100 °
